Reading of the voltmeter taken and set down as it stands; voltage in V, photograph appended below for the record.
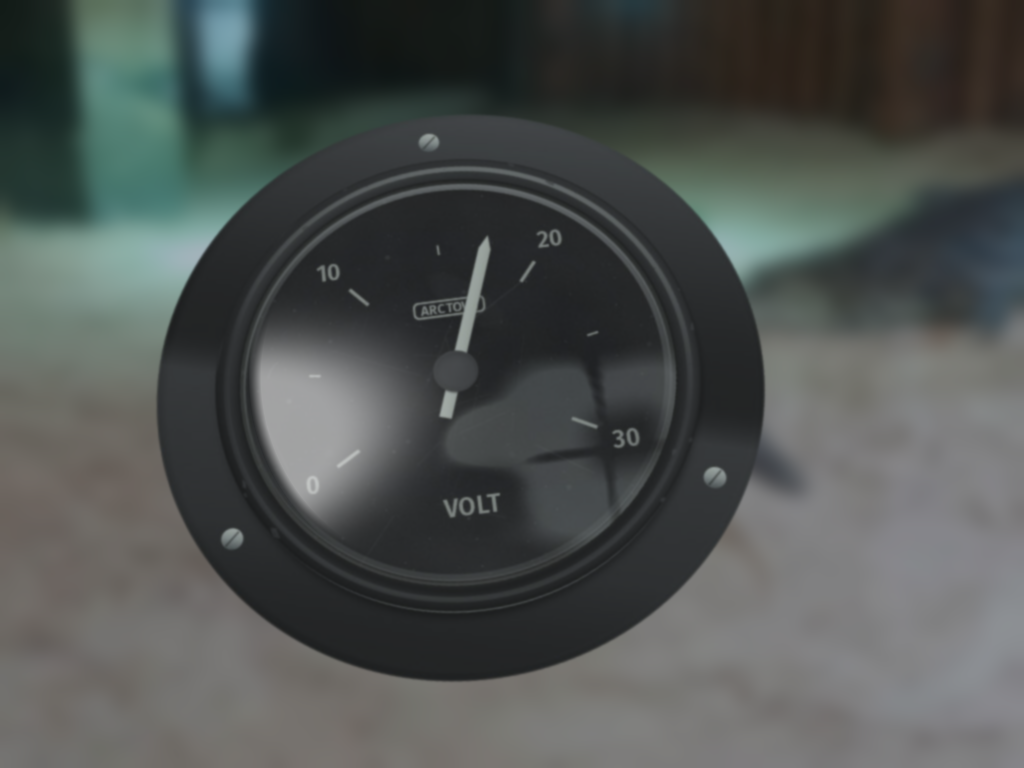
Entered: 17.5 V
